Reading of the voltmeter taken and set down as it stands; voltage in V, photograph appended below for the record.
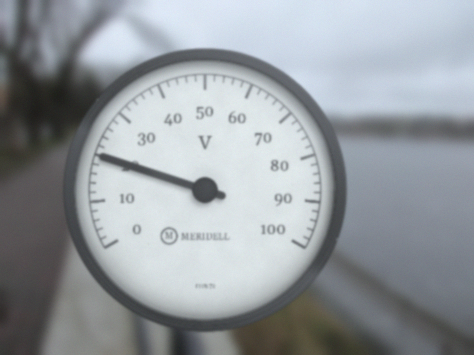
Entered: 20 V
